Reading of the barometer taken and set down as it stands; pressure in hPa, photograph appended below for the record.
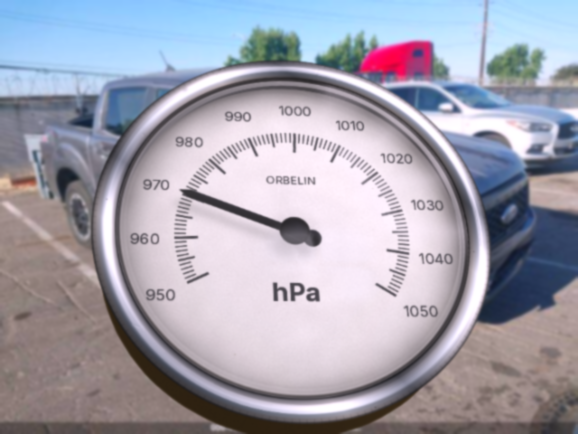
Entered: 970 hPa
